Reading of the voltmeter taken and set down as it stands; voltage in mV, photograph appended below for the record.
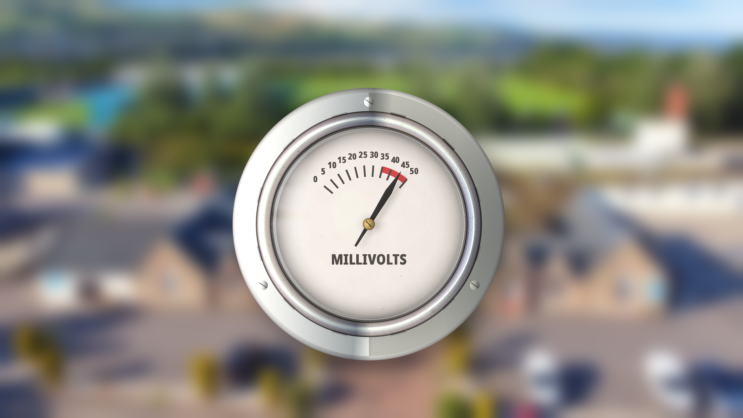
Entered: 45 mV
